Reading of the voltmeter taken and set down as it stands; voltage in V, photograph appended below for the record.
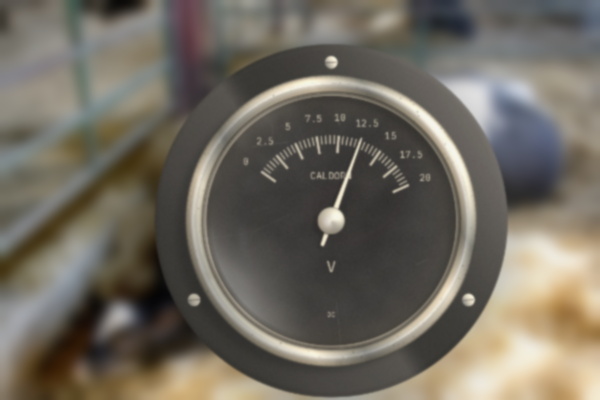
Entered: 12.5 V
